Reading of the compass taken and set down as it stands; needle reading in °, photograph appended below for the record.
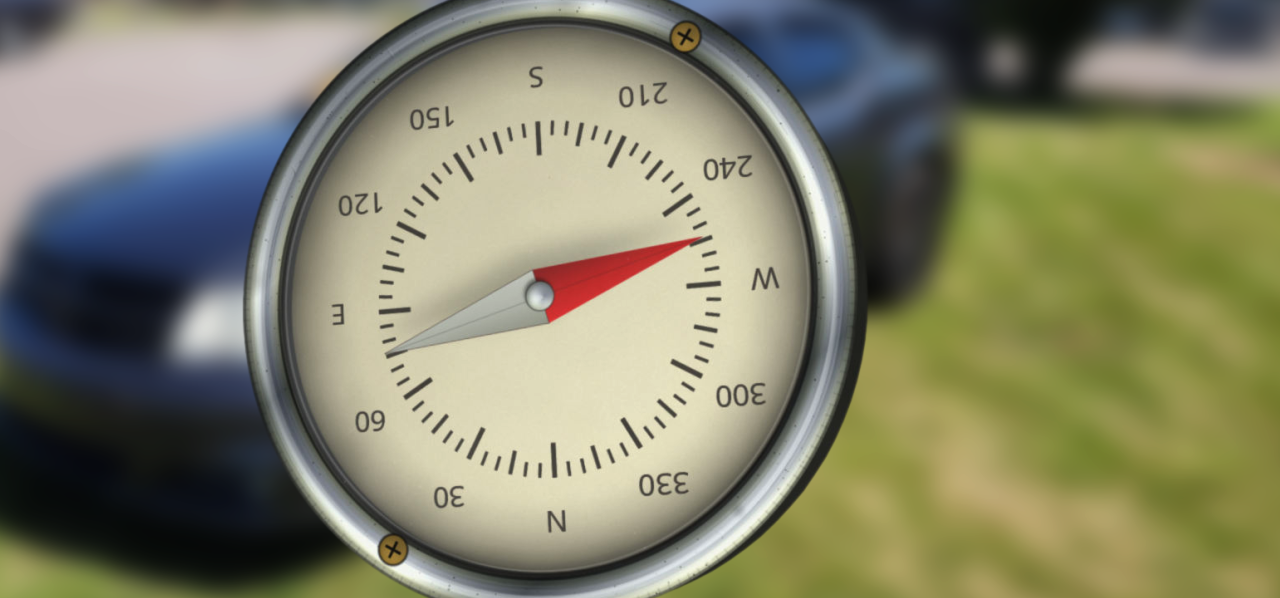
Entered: 255 °
